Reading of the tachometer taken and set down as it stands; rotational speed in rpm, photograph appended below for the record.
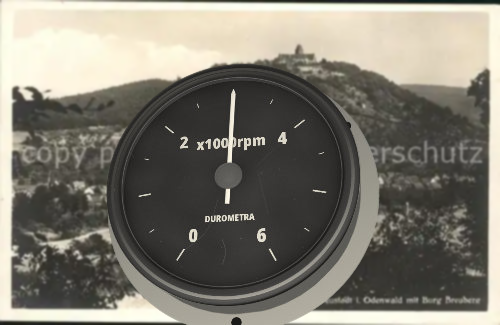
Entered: 3000 rpm
